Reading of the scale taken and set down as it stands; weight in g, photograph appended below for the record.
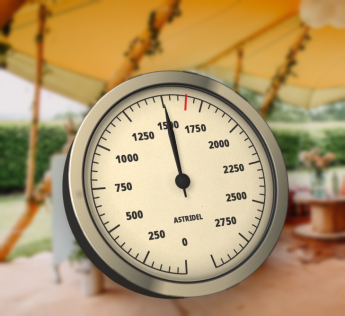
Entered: 1500 g
